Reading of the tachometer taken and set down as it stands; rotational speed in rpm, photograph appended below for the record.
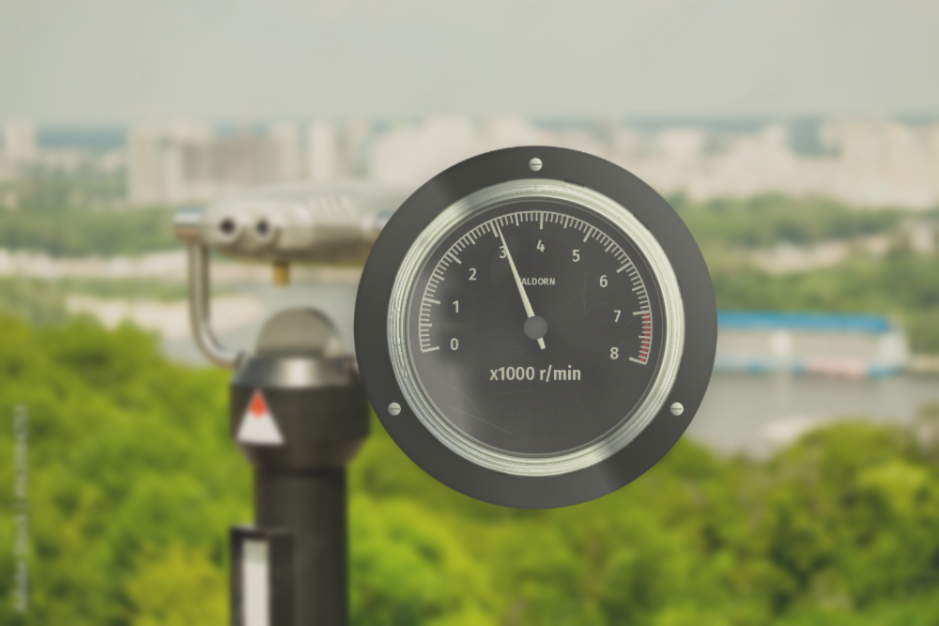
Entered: 3100 rpm
